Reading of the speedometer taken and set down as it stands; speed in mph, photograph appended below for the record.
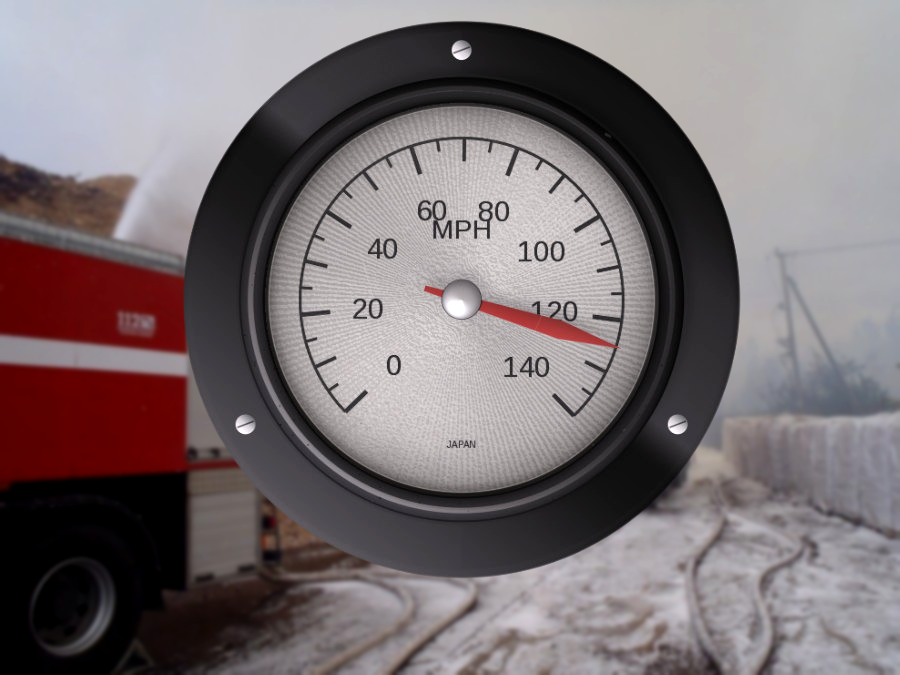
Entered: 125 mph
